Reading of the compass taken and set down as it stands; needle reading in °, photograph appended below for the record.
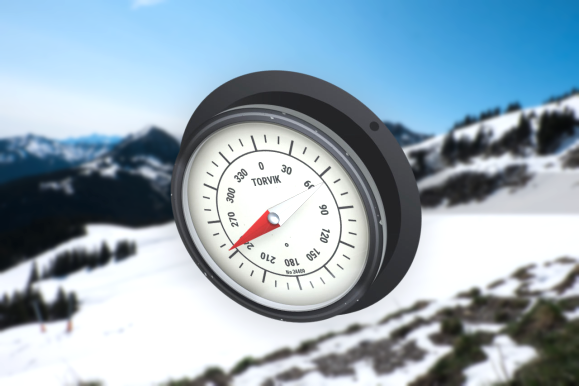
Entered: 245 °
